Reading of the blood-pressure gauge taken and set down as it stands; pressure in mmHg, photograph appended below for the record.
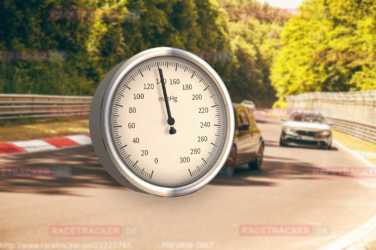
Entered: 140 mmHg
